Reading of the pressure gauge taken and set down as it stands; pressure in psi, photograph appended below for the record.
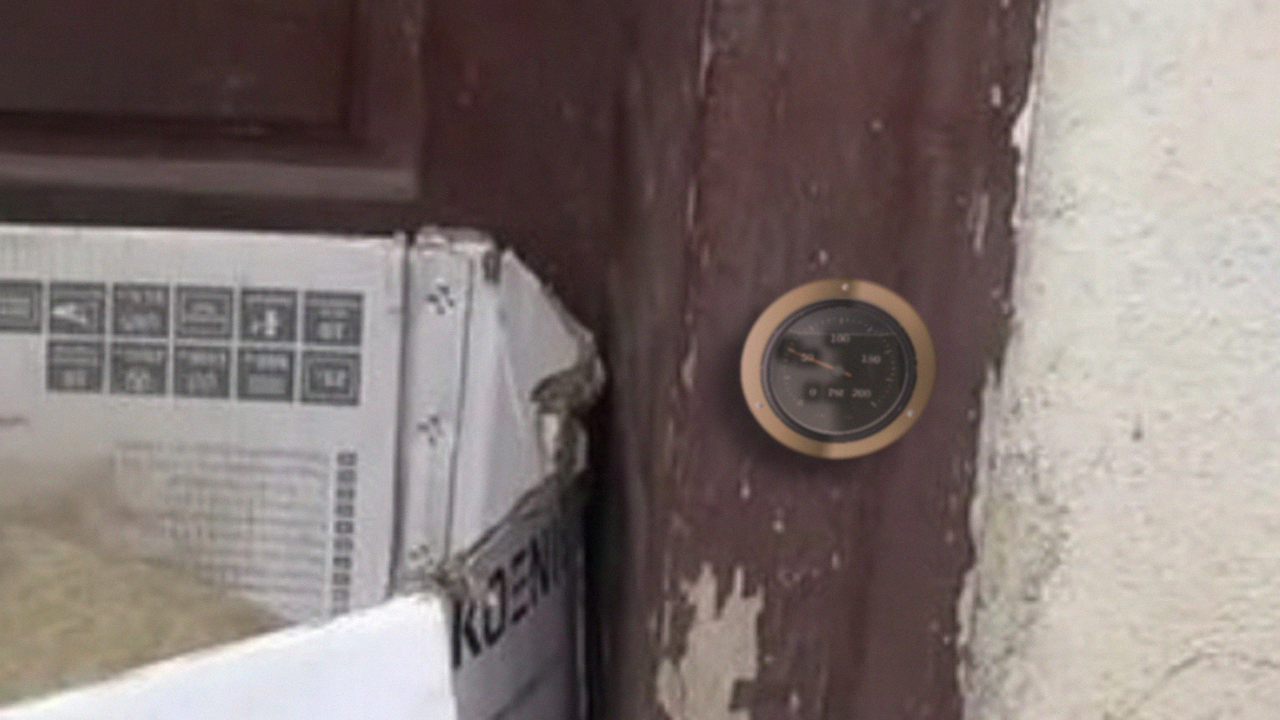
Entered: 50 psi
